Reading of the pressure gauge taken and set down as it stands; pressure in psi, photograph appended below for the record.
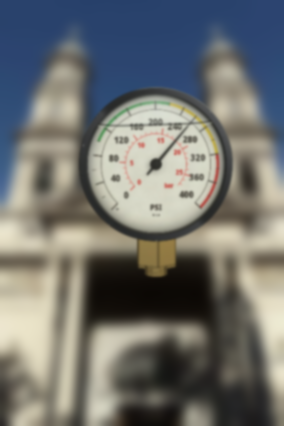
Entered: 260 psi
